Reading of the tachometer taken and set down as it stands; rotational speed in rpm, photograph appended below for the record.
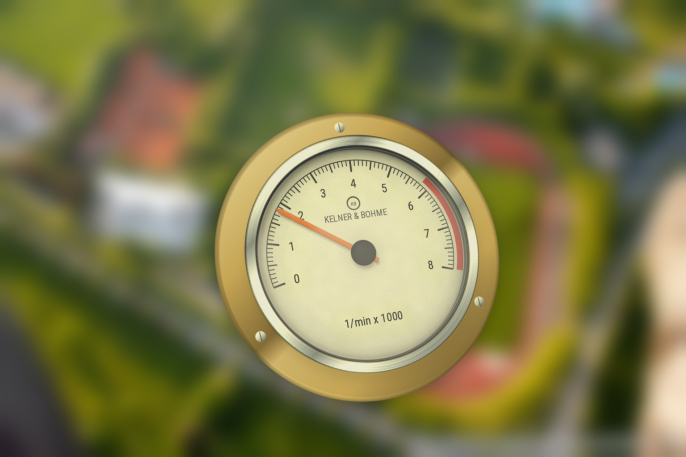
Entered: 1800 rpm
